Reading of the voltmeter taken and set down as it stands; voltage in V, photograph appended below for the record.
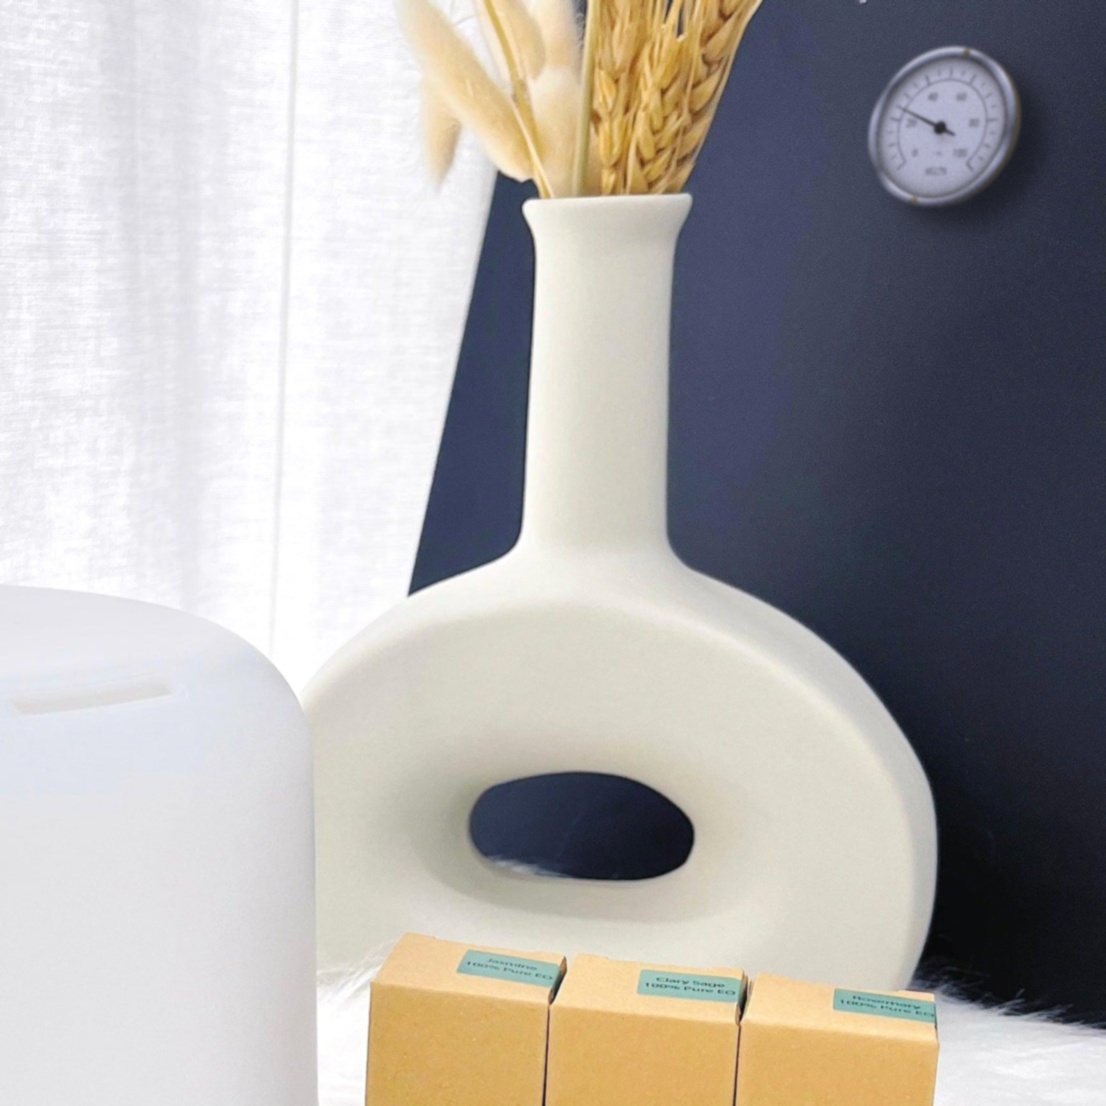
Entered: 25 V
